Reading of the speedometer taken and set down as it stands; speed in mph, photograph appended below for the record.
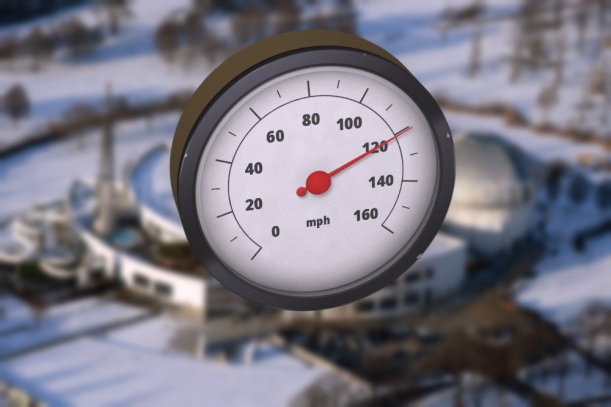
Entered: 120 mph
